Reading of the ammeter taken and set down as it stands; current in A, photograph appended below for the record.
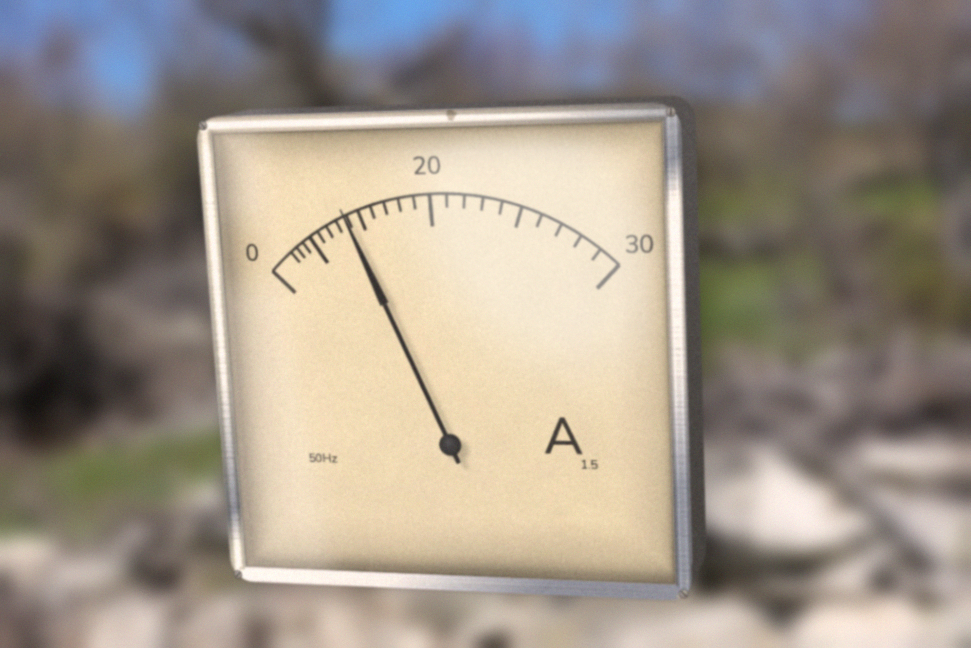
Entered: 14 A
